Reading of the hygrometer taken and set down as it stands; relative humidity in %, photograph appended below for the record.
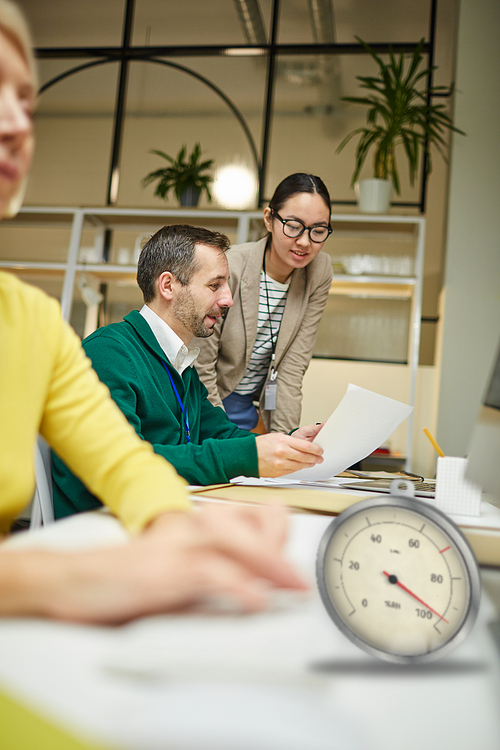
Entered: 95 %
